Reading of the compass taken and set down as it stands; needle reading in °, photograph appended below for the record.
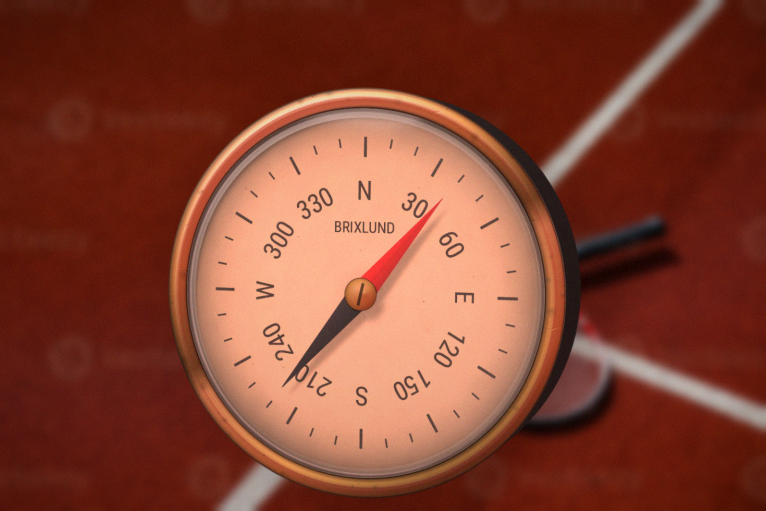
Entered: 40 °
